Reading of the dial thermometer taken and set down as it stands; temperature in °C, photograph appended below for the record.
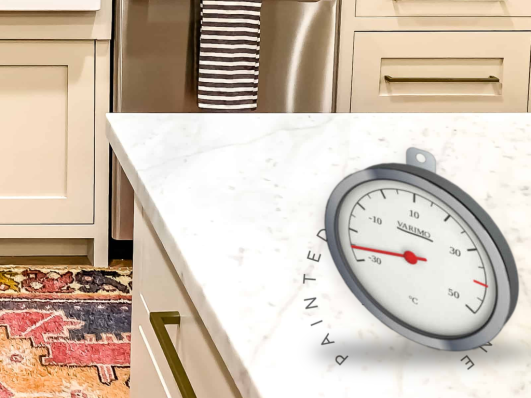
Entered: -25 °C
